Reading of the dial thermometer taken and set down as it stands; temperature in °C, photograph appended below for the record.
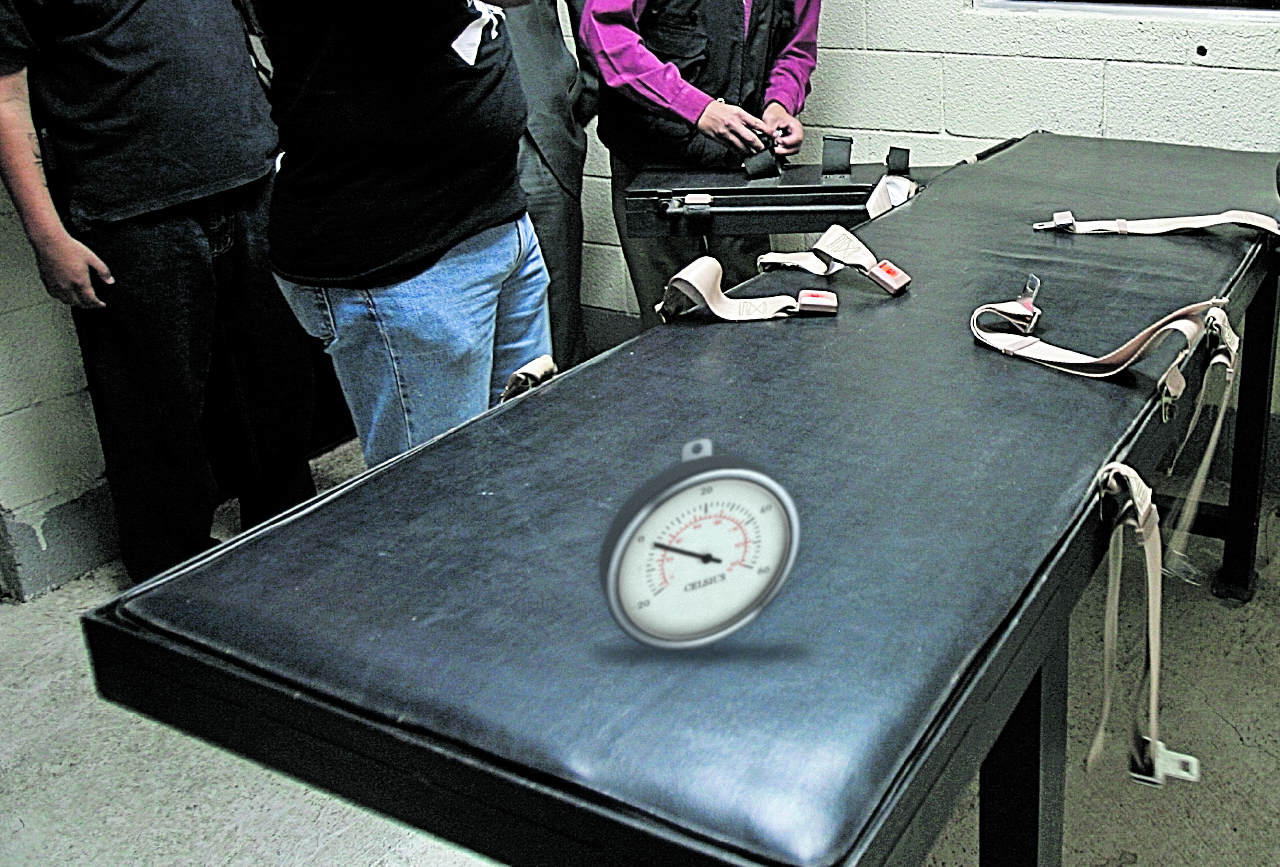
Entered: 0 °C
